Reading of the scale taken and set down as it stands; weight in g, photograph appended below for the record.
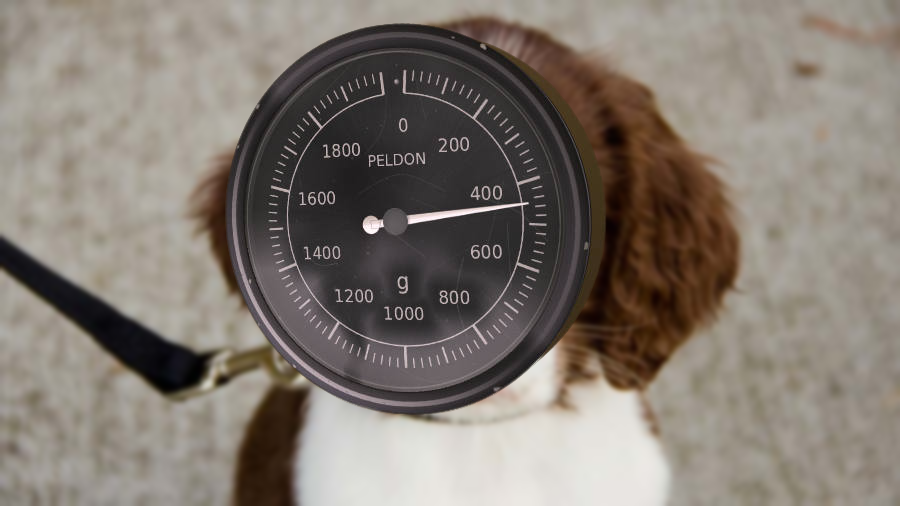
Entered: 450 g
